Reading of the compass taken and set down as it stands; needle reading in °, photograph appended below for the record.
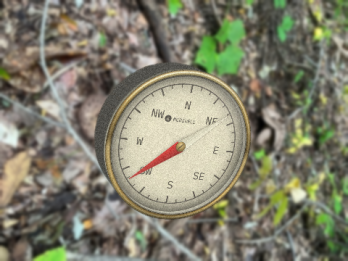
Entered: 230 °
